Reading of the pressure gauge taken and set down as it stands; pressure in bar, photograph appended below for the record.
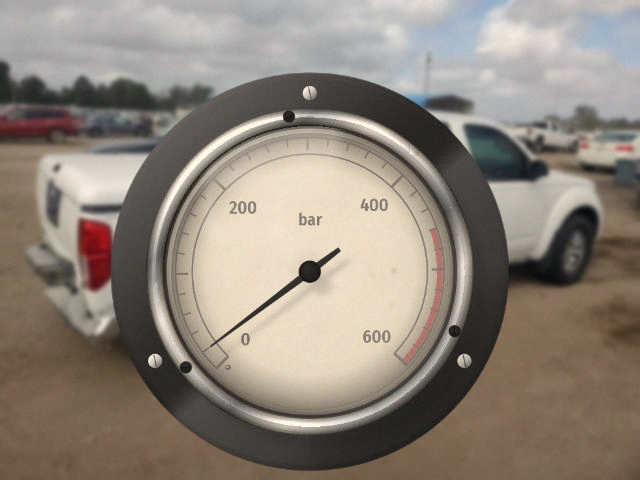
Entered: 20 bar
